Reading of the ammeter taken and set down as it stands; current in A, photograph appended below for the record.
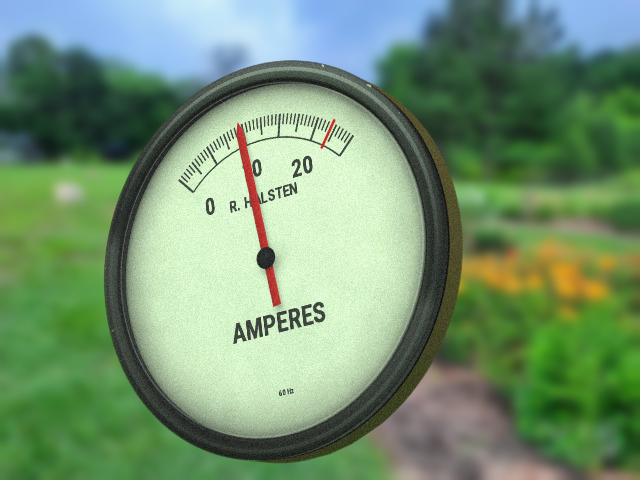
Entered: 10 A
